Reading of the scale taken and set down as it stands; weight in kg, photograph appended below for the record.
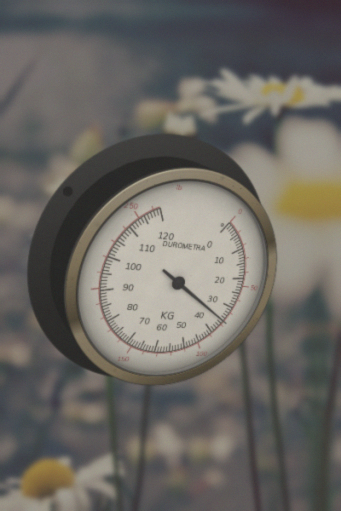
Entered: 35 kg
